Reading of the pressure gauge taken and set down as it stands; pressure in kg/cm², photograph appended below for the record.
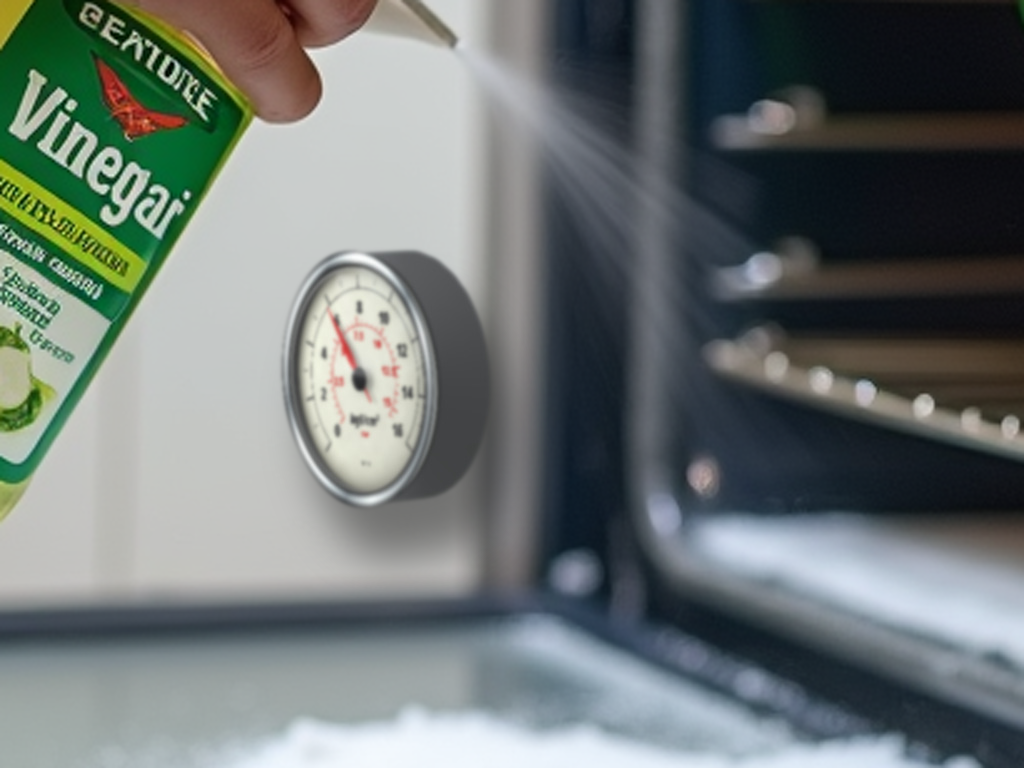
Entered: 6 kg/cm²
